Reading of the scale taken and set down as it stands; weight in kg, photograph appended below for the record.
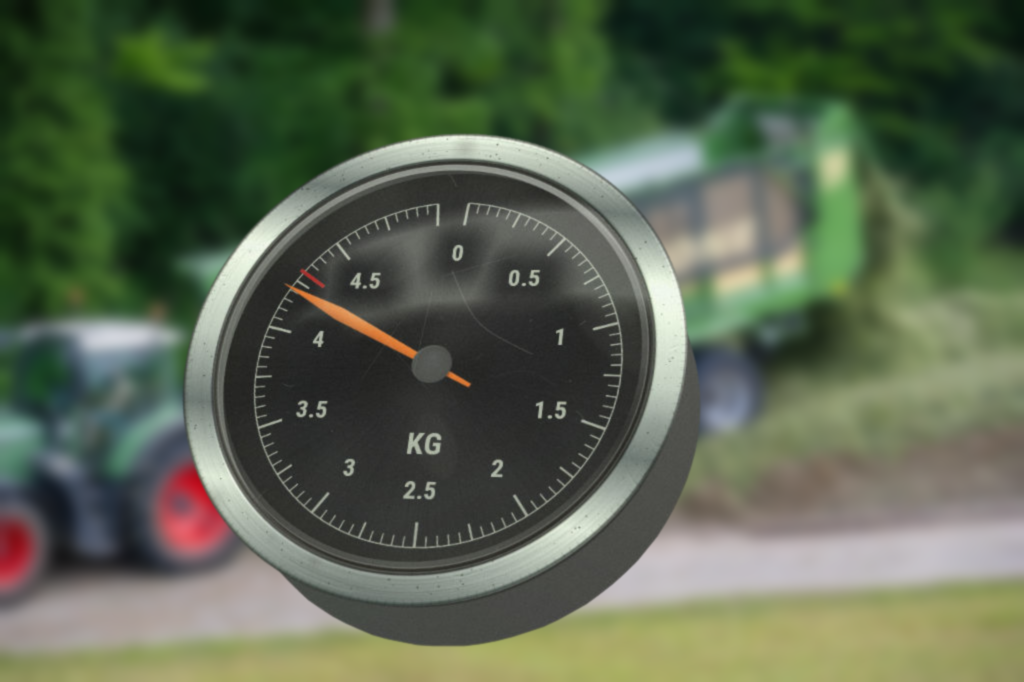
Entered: 4.2 kg
